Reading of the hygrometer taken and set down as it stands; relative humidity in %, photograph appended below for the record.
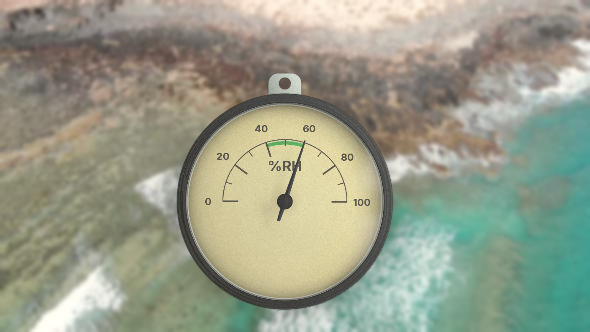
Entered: 60 %
